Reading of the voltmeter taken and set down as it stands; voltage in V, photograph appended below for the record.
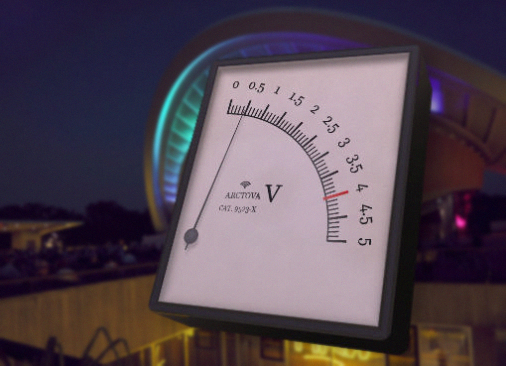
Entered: 0.5 V
